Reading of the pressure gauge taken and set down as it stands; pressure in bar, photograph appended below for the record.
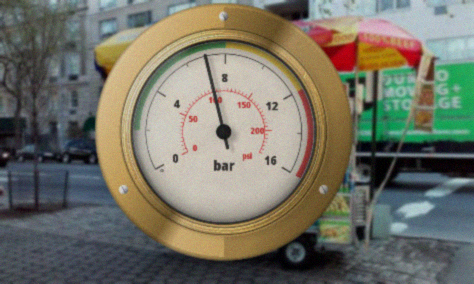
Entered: 7 bar
